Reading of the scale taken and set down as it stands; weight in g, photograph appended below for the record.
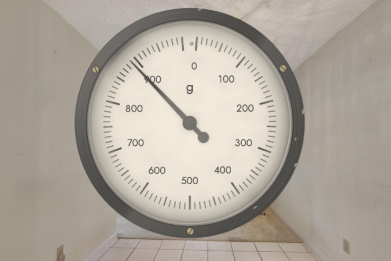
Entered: 890 g
